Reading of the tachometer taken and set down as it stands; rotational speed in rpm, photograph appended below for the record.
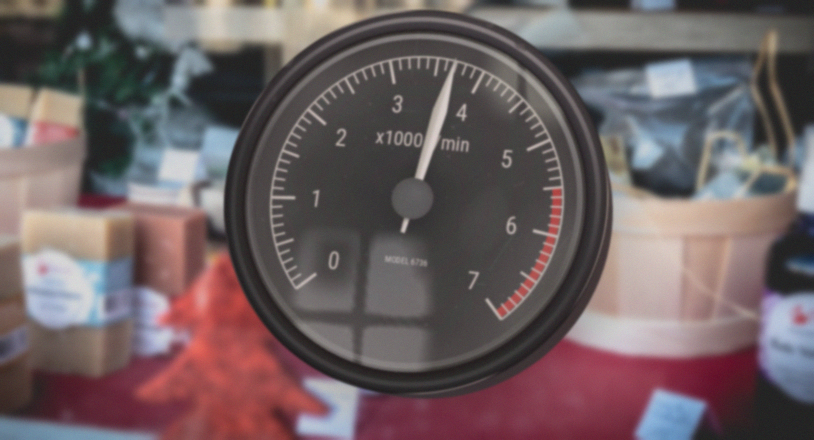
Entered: 3700 rpm
